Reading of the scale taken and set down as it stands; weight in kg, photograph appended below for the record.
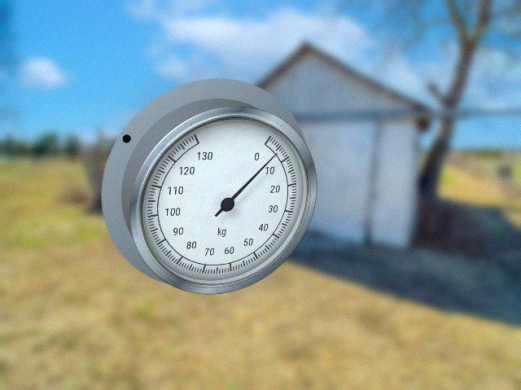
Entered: 5 kg
